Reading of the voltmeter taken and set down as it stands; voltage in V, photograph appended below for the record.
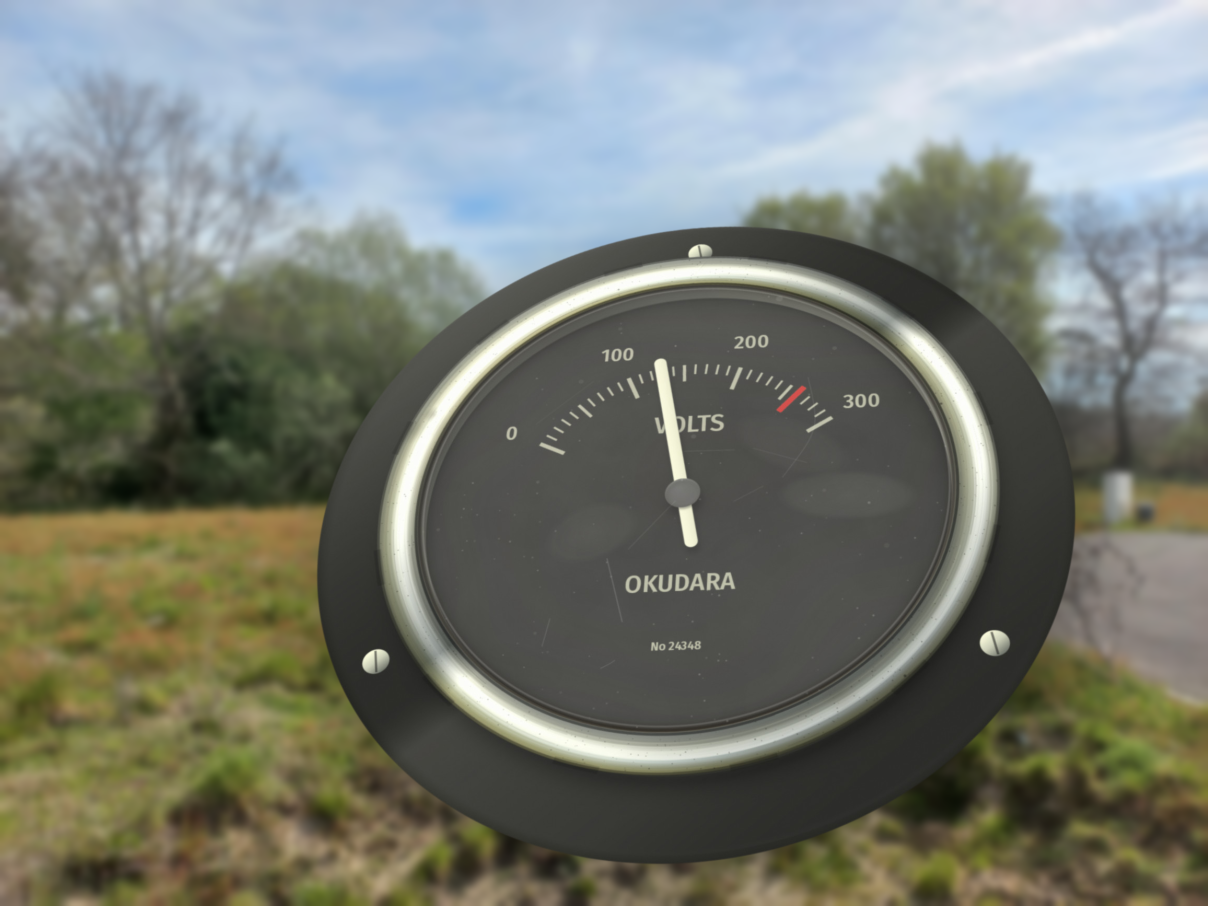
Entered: 130 V
